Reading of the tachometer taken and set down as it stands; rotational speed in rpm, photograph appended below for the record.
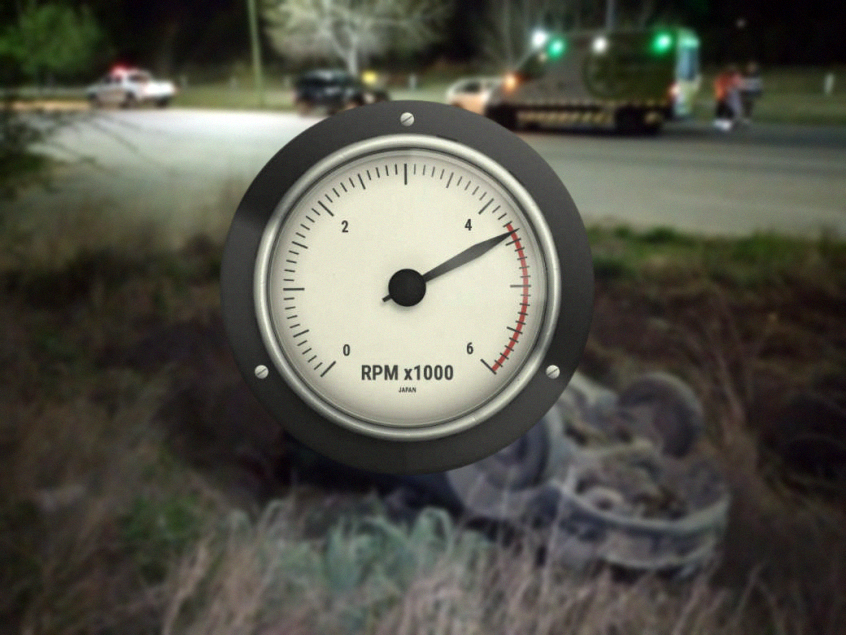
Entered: 4400 rpm
